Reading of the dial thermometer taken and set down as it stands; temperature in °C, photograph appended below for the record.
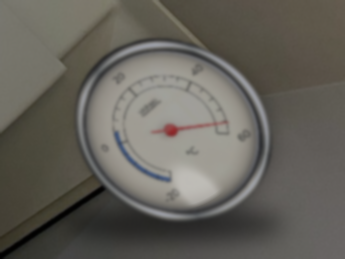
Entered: 56 °C
